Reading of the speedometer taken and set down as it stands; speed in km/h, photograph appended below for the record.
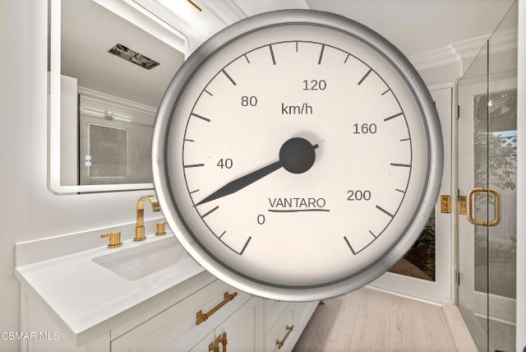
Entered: 25 km/h
